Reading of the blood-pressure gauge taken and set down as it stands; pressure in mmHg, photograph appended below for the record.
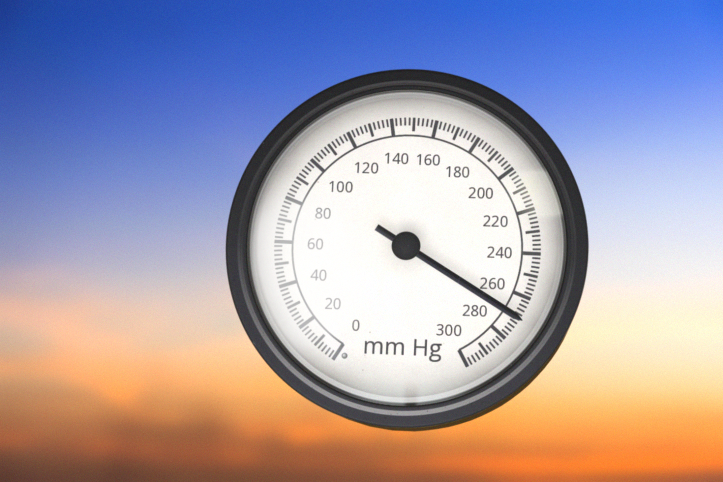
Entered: 270 mmHg
